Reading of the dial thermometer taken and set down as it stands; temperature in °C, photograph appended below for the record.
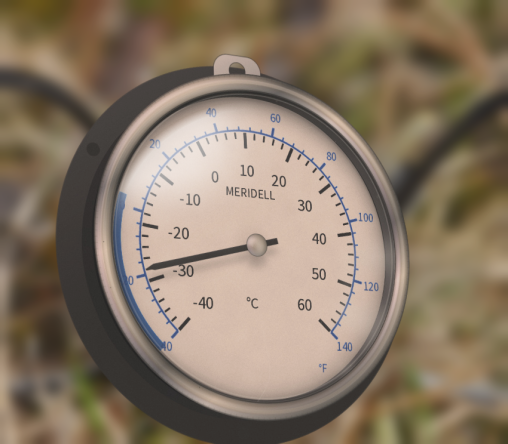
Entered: -28 °C
